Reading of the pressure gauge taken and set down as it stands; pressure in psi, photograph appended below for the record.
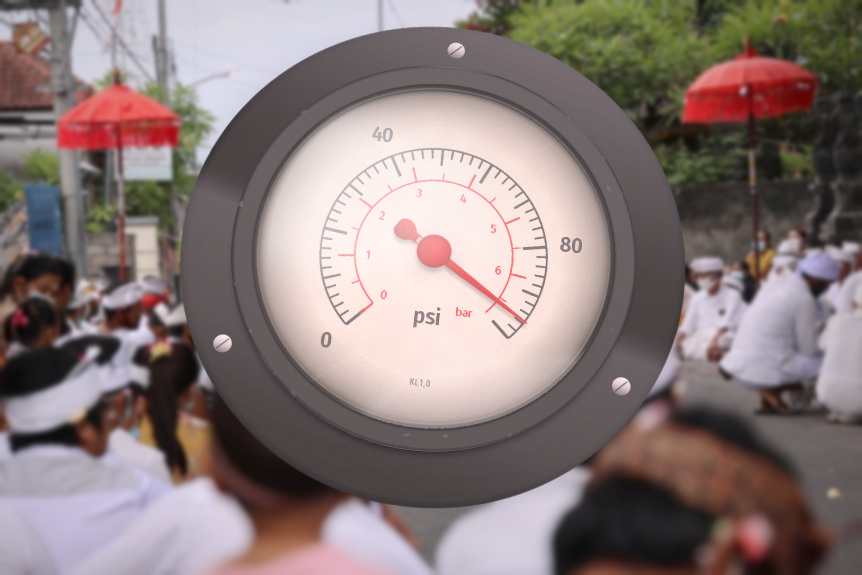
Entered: 96 psi
